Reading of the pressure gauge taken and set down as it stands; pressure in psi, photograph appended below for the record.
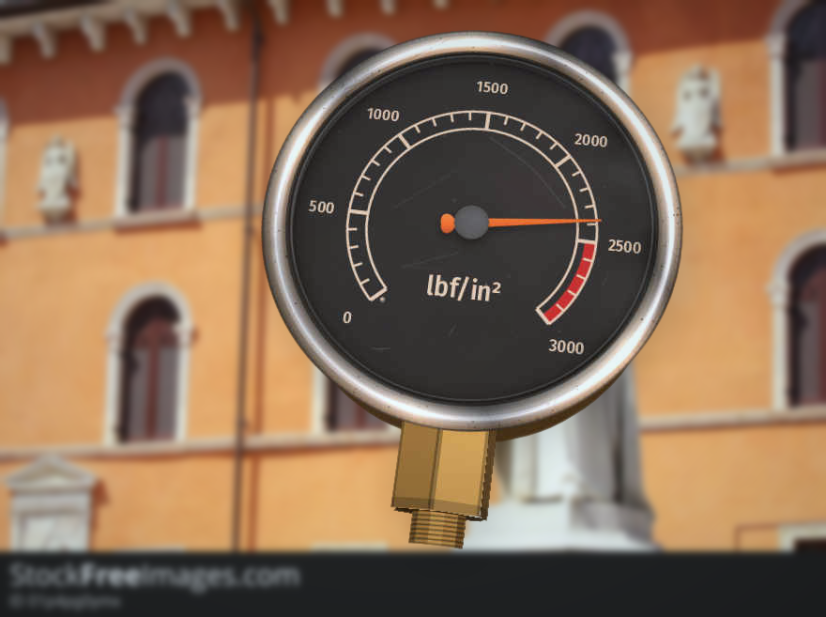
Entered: 2400 psi
